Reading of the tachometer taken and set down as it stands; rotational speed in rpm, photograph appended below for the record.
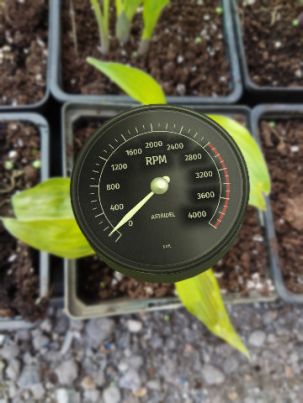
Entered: 100 rpm
